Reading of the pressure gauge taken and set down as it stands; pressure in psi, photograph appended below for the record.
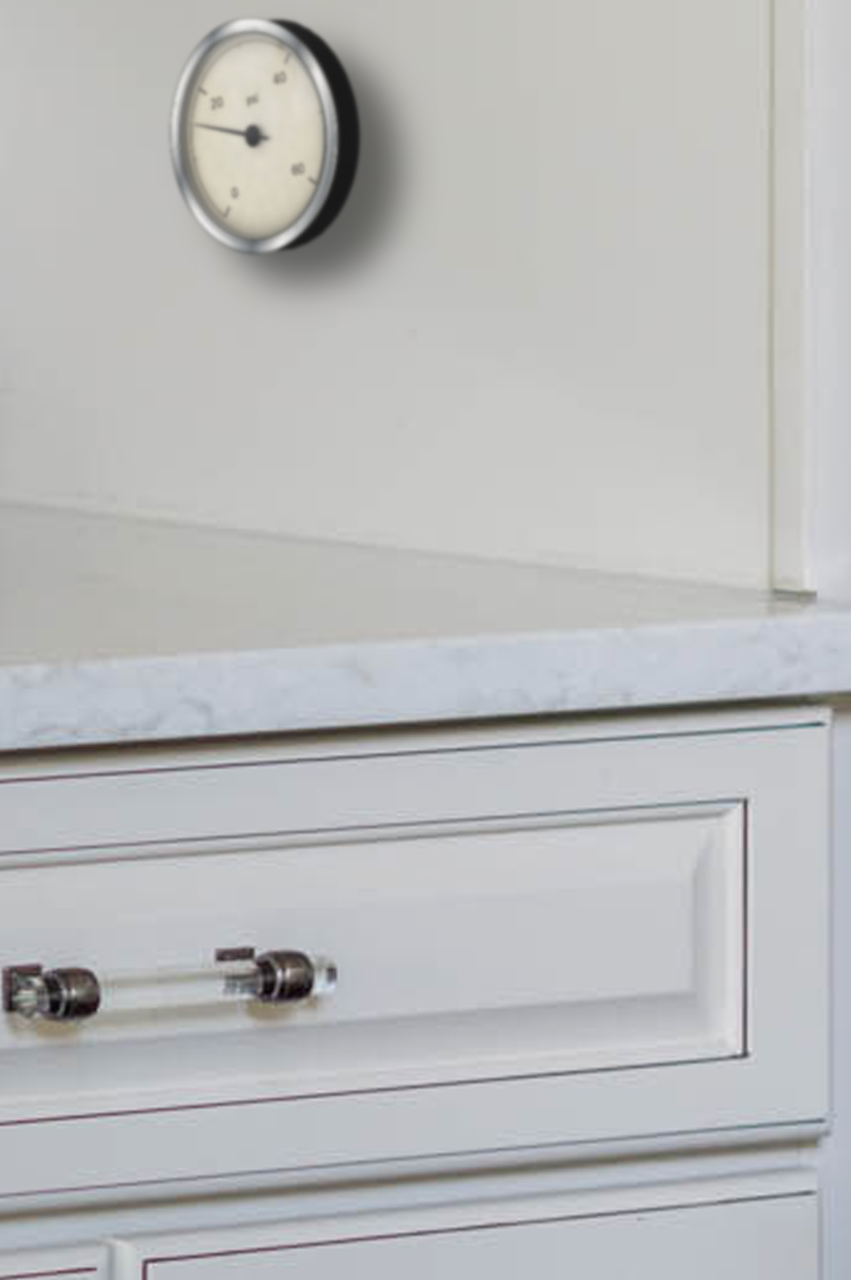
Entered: 15 psi
